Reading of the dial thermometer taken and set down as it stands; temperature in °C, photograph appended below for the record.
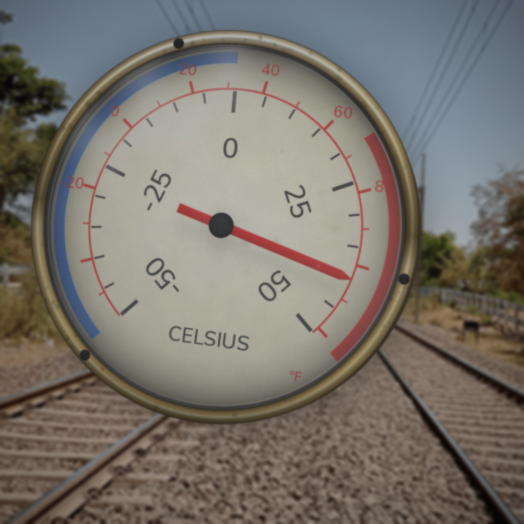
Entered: 40 °C
